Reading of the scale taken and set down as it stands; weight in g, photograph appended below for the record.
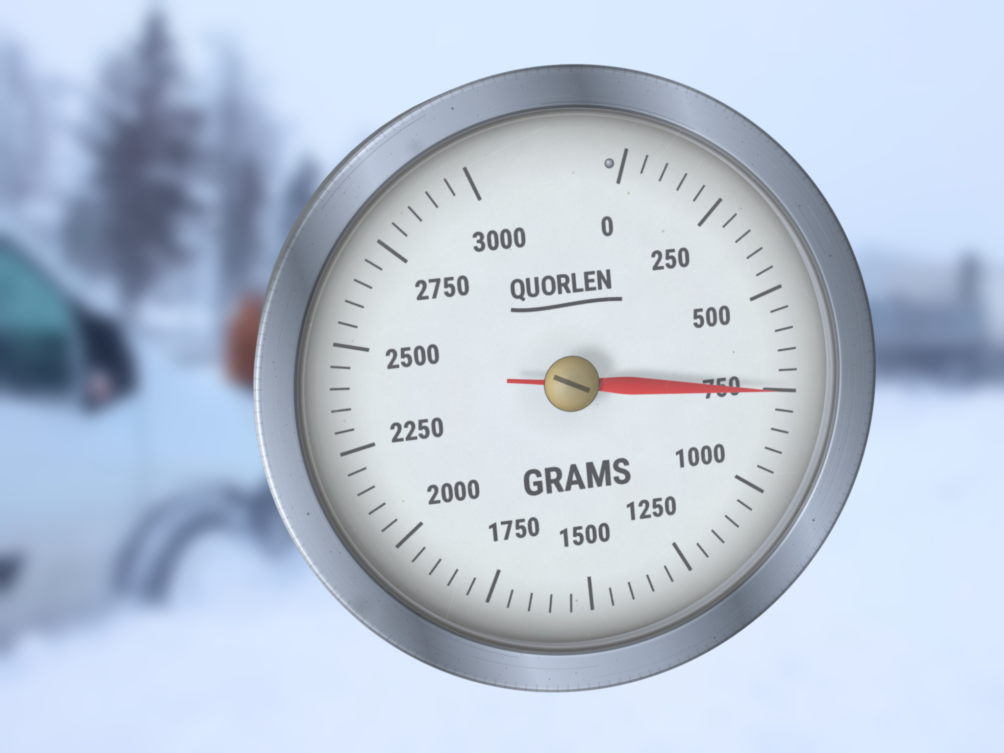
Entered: 750 g
